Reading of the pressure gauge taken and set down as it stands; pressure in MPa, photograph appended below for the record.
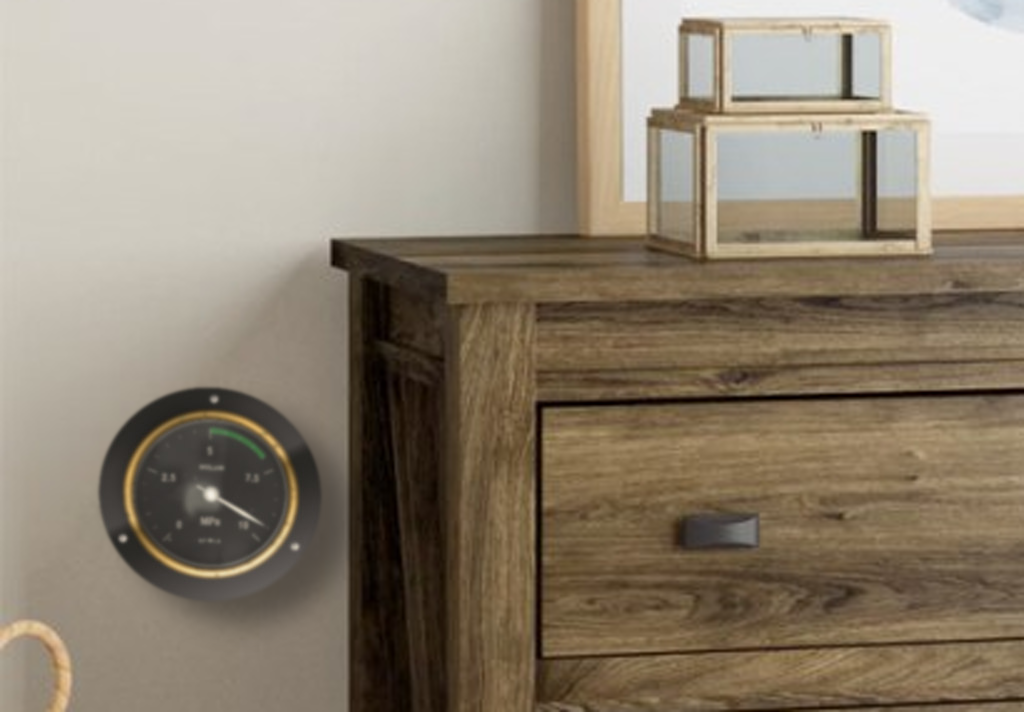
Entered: 9.5 MPa
